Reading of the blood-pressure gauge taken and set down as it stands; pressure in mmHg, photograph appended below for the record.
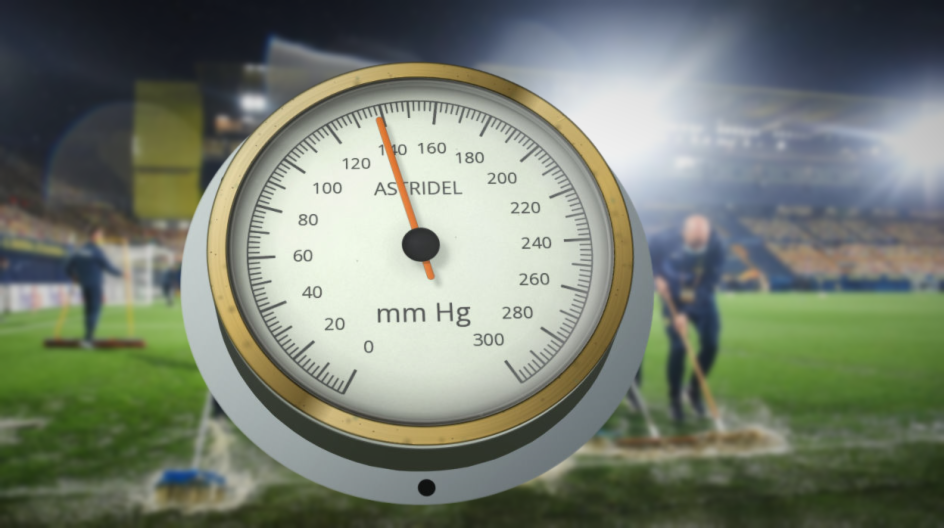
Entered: 138 mmHg
